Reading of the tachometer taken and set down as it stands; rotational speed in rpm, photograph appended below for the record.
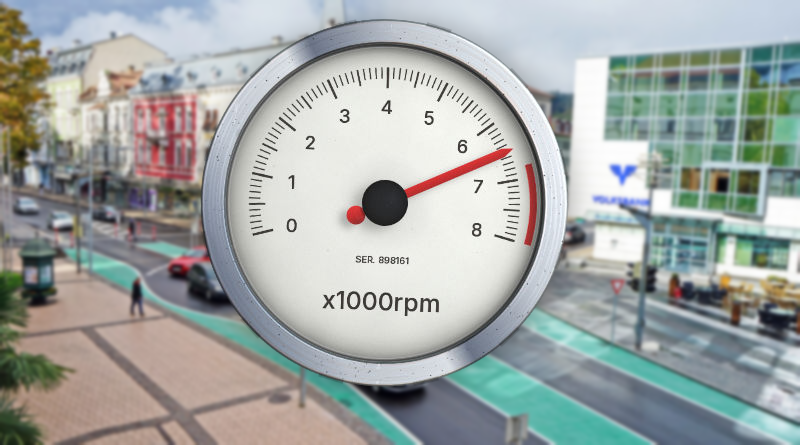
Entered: 6500 rpm
